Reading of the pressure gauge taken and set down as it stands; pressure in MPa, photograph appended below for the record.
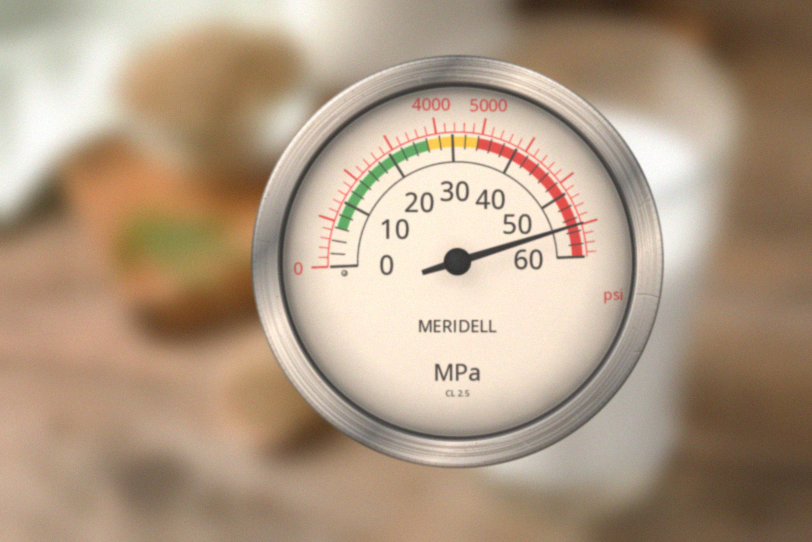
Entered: 55 MPa
